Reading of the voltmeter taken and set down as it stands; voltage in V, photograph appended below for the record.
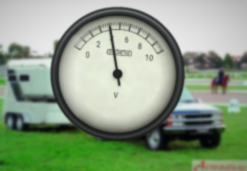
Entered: 4 V
